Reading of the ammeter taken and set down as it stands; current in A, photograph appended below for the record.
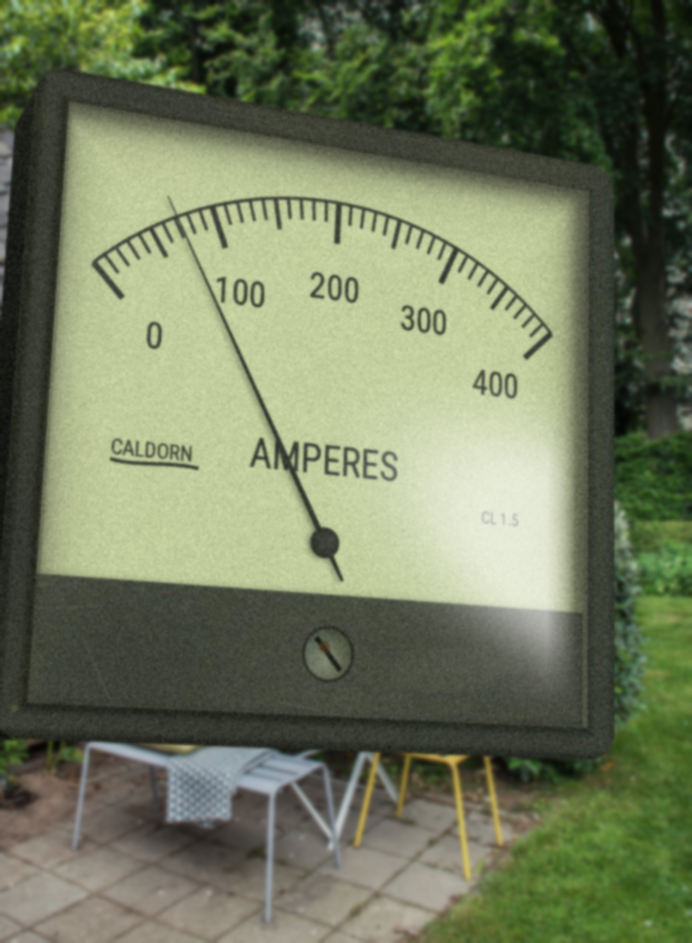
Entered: 70 A
